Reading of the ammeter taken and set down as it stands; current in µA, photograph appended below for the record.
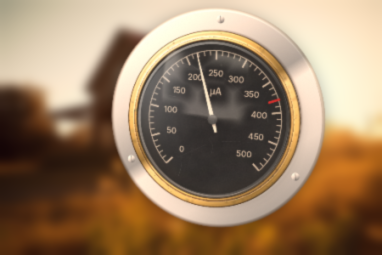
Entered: 220 µA
